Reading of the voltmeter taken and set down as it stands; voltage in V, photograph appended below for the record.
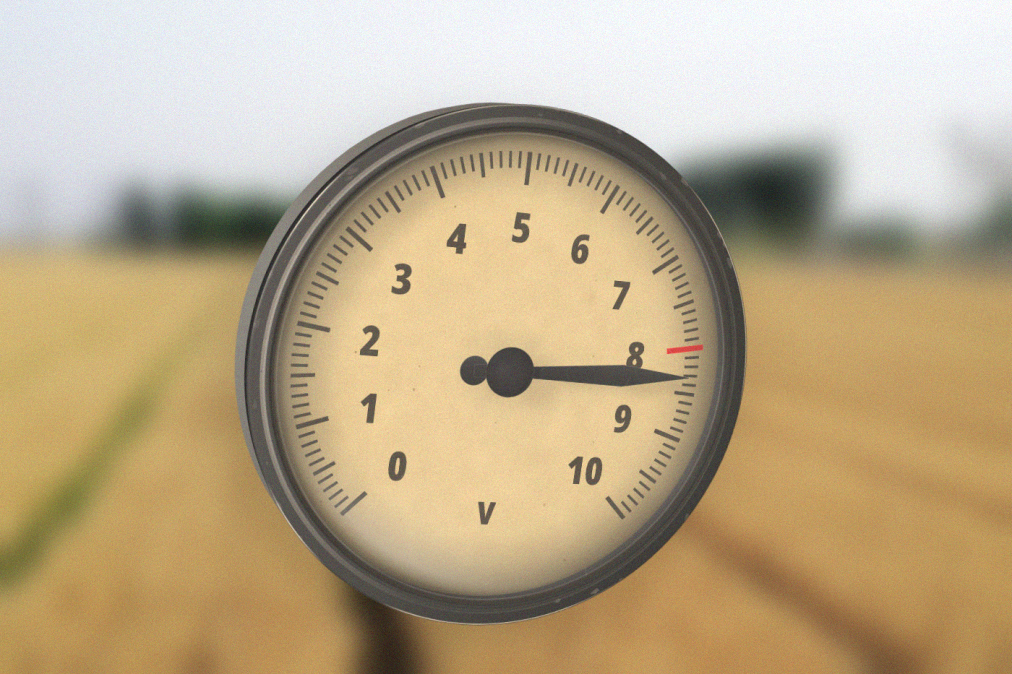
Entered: 8.3 V
